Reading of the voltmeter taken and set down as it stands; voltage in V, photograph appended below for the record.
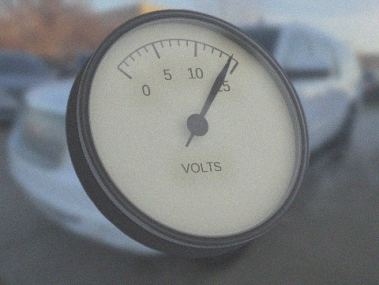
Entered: 14 V
